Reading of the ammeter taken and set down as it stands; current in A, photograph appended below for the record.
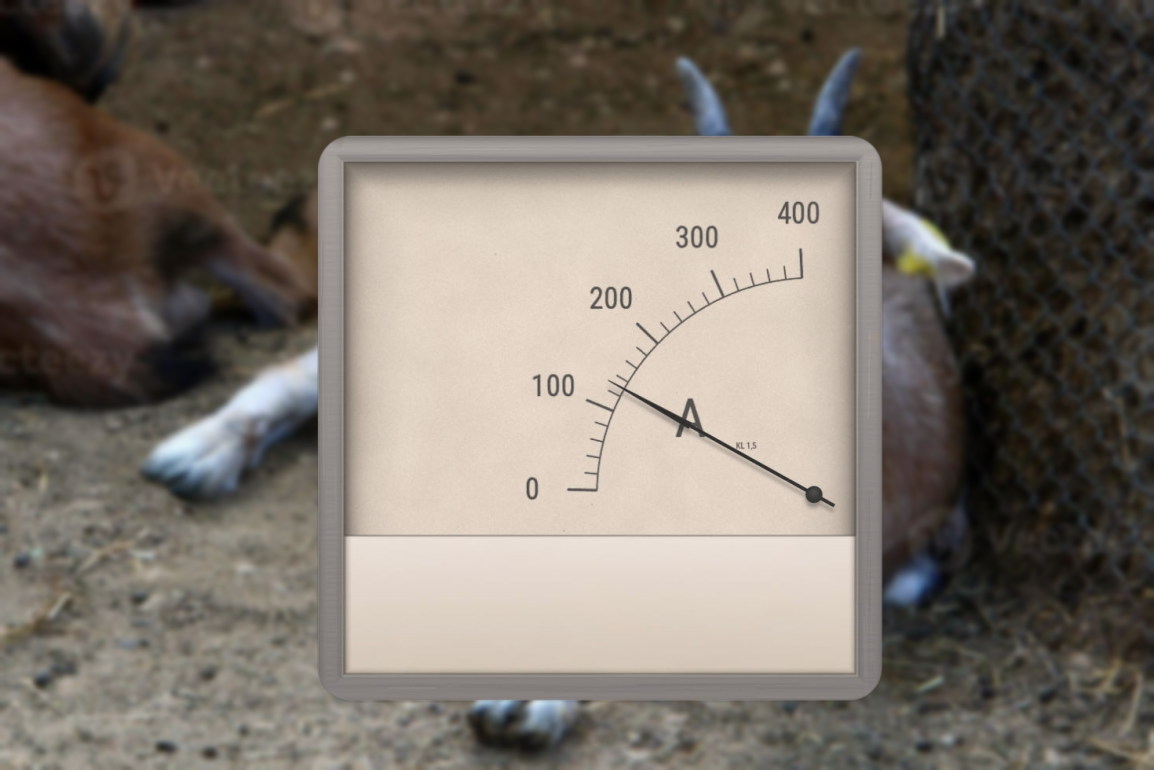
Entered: 130 A
